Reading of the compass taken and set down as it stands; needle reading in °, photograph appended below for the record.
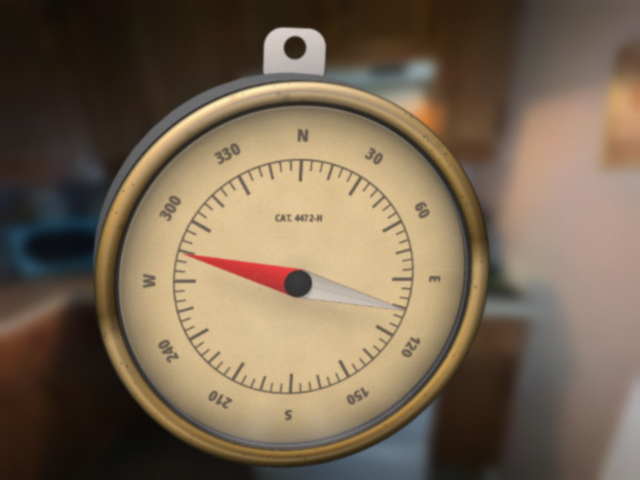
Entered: 285 °
